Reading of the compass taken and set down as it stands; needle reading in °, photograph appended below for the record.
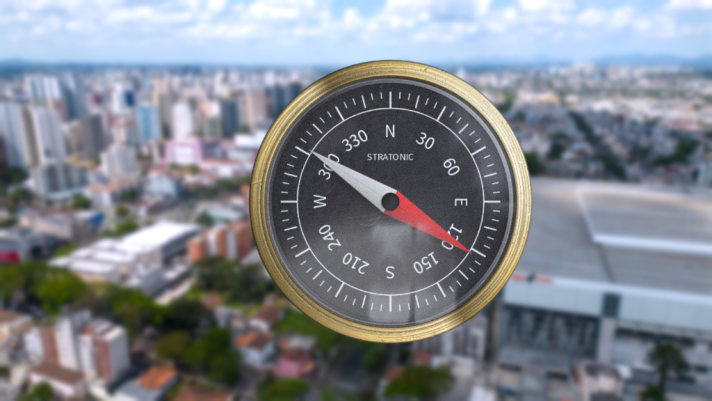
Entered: 122.5 °
